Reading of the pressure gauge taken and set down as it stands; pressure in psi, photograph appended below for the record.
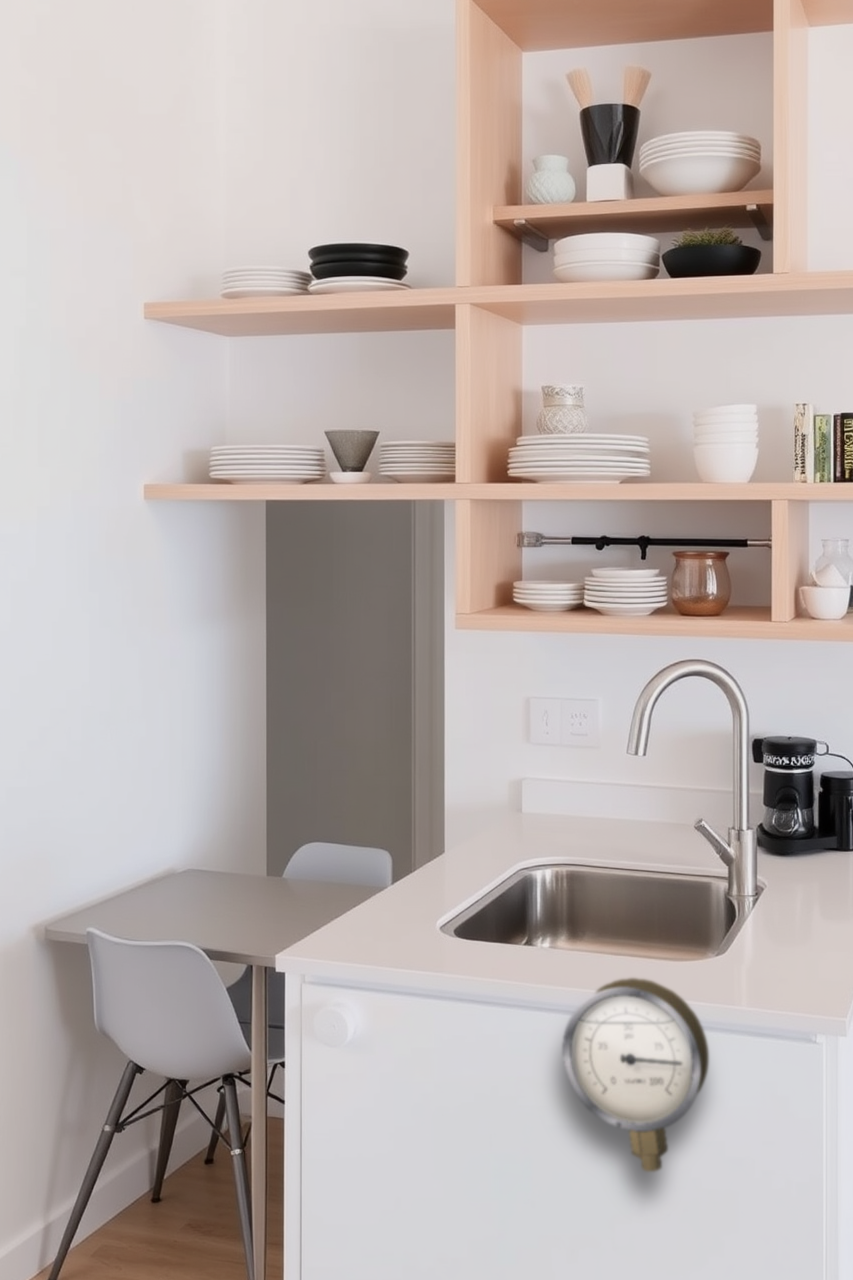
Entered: 85 psi
